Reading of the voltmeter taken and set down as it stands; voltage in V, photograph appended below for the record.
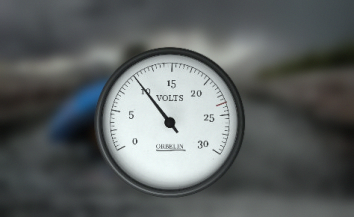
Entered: 10 V
